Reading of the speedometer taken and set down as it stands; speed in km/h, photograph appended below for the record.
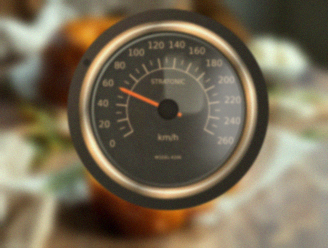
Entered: 60 km/h
